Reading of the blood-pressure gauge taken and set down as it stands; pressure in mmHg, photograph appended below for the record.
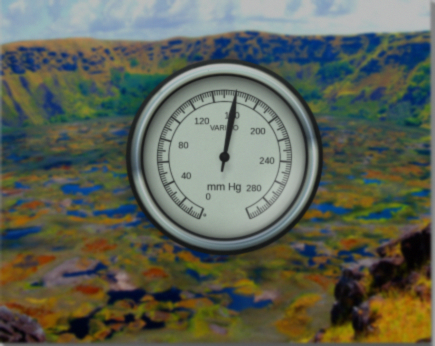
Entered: 160 mmHg
